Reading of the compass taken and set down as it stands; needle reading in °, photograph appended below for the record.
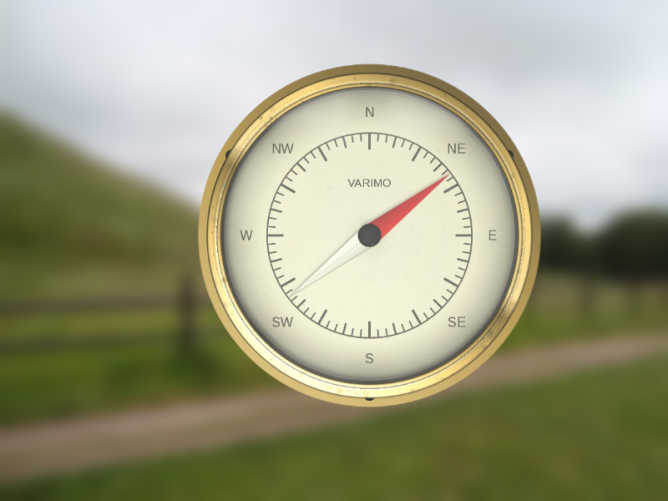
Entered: 52.5 °
